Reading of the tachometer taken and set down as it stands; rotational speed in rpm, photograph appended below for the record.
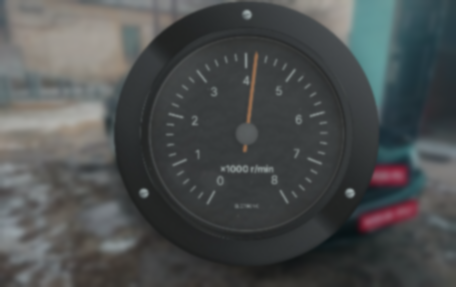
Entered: 4200 rpm
